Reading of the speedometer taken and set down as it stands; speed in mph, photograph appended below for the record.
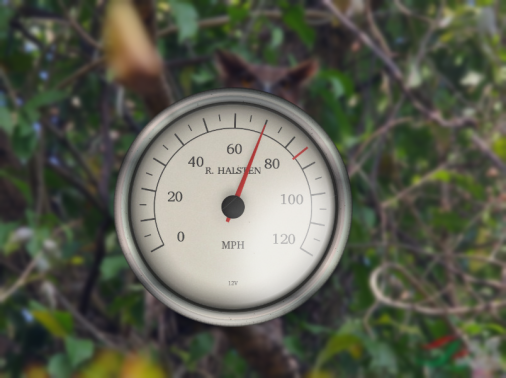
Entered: 70 mph
